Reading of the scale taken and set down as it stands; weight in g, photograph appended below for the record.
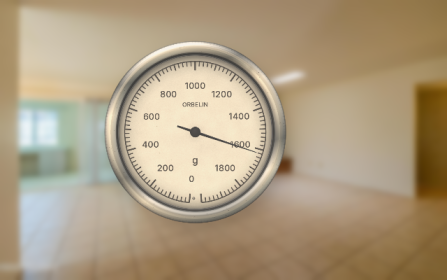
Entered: 1620 g
